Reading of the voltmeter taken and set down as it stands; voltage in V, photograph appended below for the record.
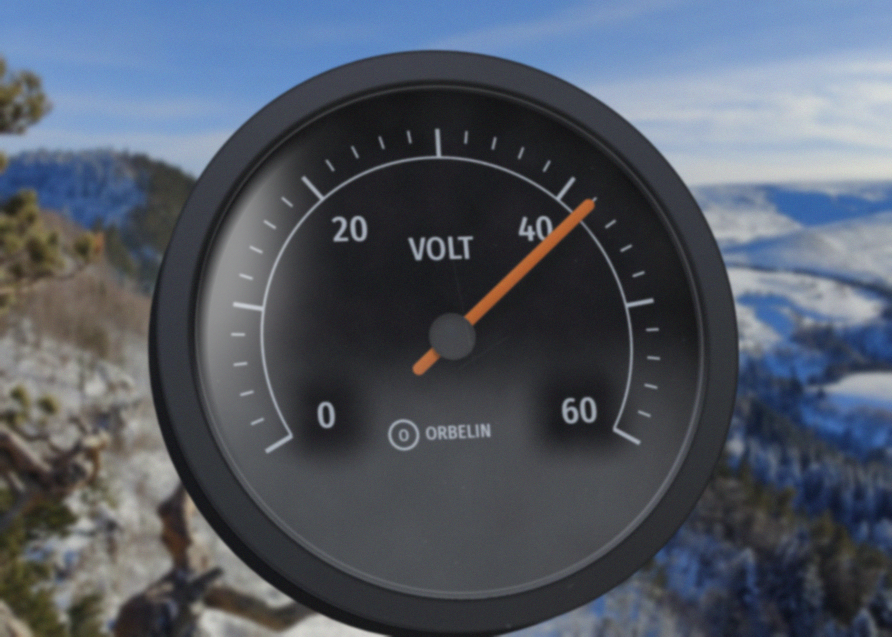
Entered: 42 V
